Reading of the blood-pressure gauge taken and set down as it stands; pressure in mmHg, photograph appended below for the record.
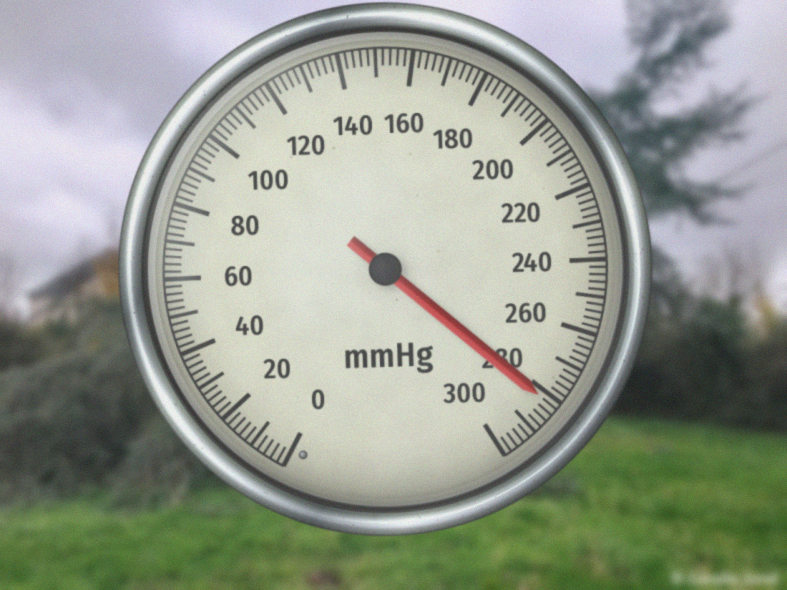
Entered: 282 mmHg
